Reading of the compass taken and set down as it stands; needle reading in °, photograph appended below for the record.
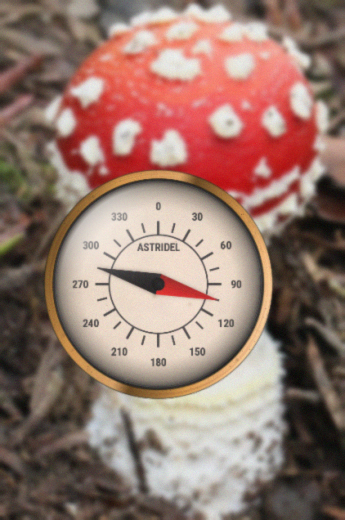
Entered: 105 °
